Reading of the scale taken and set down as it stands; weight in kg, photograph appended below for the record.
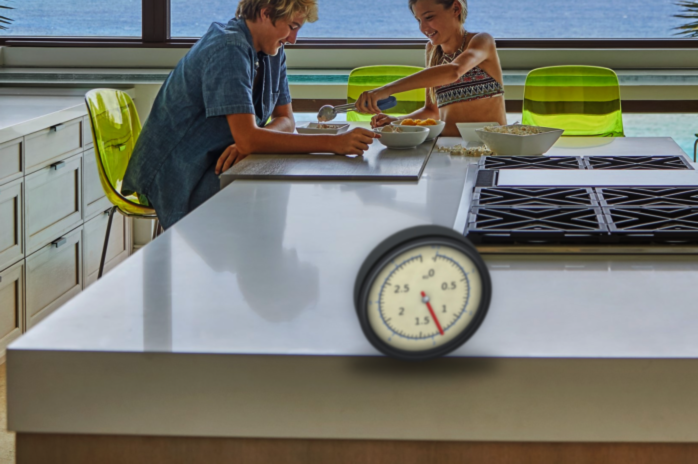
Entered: 1.25 kg
